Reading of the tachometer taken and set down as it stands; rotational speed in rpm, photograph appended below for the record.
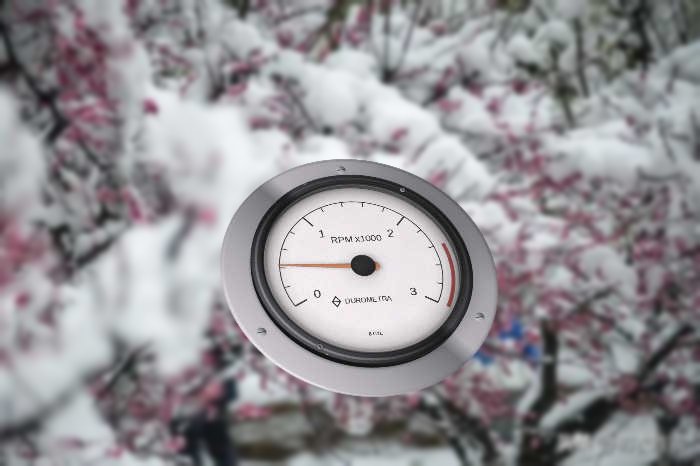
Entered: 400 rpm
